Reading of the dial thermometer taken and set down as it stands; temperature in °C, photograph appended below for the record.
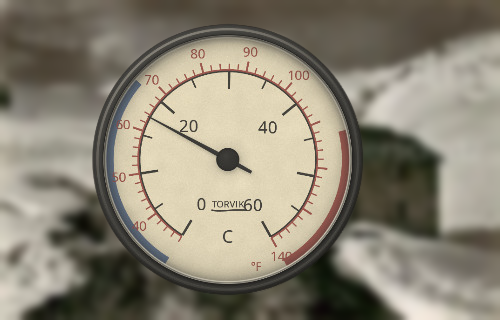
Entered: 17.5 °C
